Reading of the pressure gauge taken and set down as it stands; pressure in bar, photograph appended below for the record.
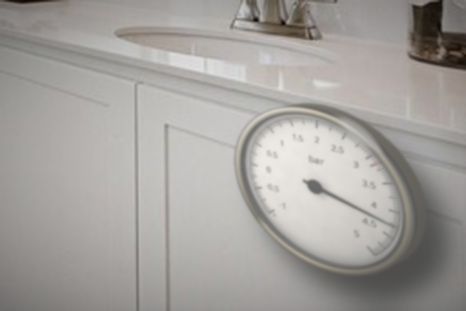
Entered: 4.25 bar
